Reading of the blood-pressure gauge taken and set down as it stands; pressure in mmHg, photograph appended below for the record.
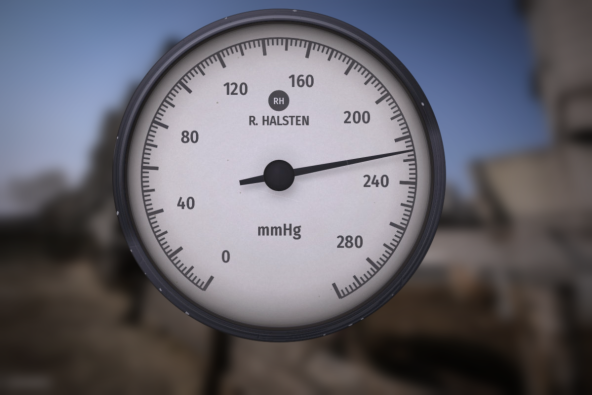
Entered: 226 mmHg
